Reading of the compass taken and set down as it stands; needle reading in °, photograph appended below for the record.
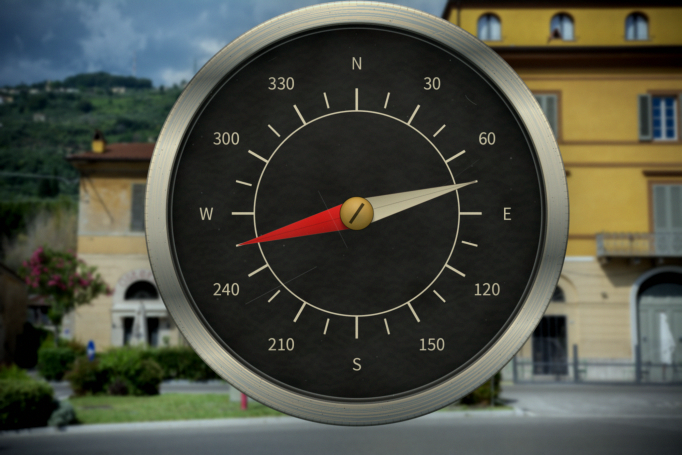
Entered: 255 °
